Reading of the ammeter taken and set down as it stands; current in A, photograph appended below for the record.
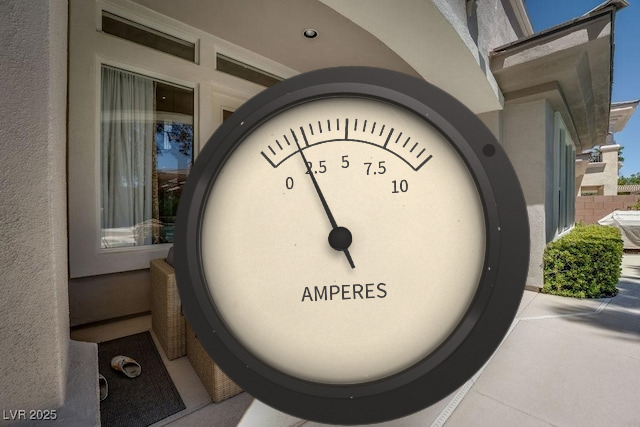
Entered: 2 A
